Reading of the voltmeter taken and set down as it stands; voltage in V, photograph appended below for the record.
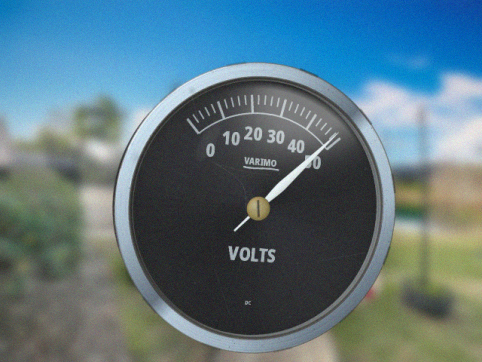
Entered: 48 V
